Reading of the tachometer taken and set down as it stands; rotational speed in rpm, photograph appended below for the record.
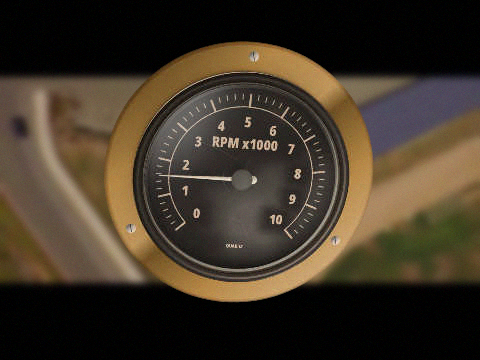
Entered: 1600 rpm
